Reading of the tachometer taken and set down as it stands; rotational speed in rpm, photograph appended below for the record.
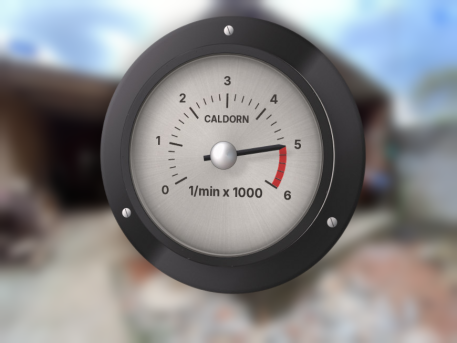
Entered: 5000 rpm
